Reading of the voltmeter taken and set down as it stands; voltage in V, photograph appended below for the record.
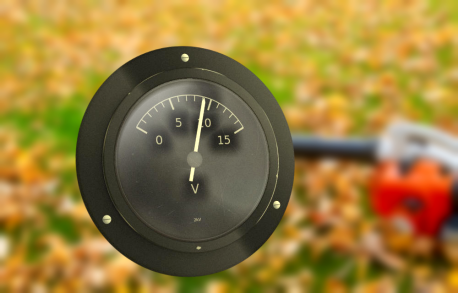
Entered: 9 V
